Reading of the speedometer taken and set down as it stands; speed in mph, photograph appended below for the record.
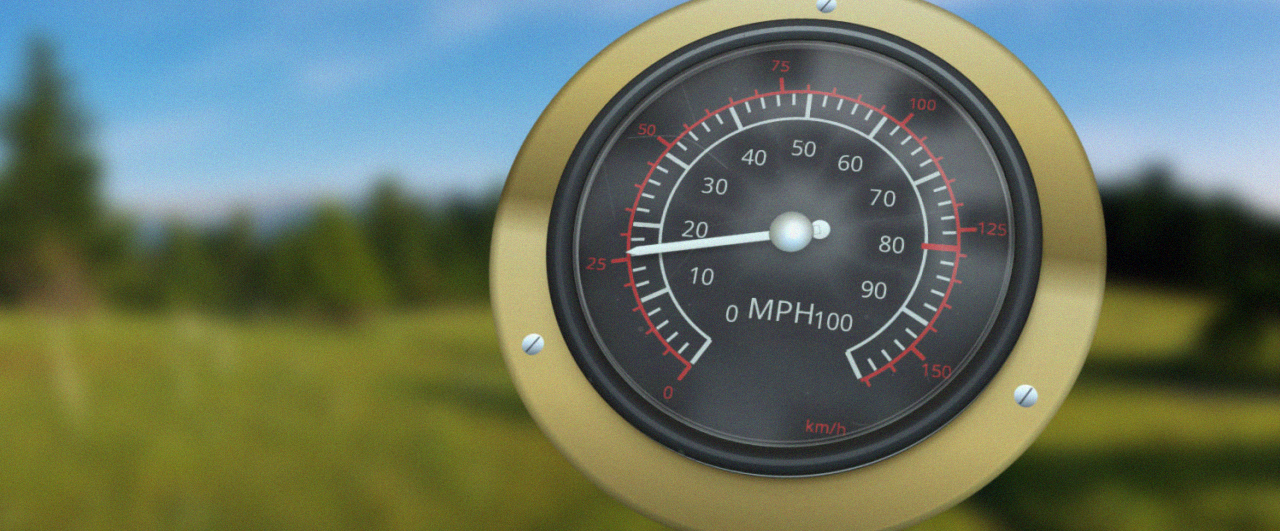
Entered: 16 mph
